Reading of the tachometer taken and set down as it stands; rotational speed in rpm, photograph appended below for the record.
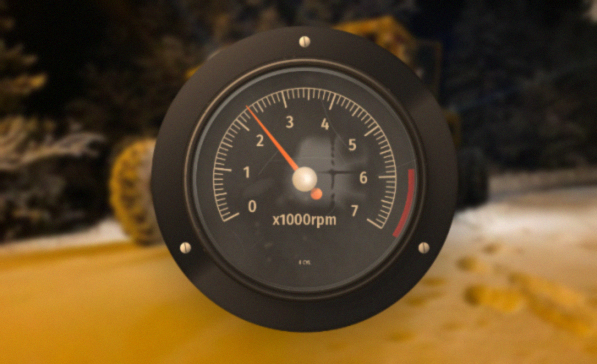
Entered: 2300 rpm
